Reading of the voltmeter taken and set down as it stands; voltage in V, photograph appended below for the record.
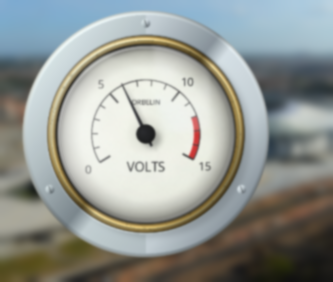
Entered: 6 V
